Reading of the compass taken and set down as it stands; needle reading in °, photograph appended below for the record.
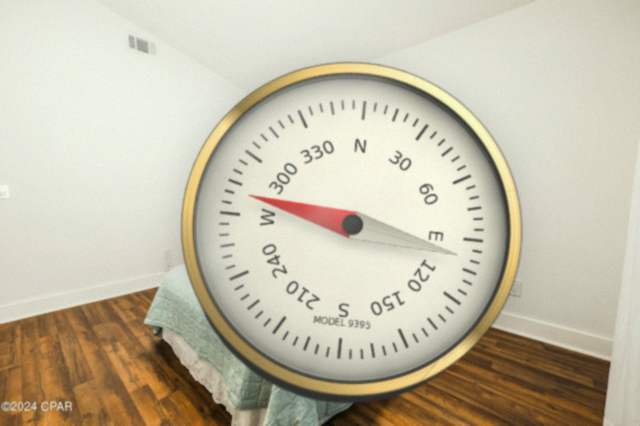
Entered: 280 °
